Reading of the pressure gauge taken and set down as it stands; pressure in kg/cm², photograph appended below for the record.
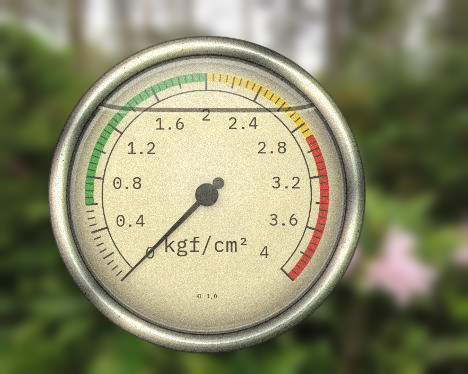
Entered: 0 kg/cm²
